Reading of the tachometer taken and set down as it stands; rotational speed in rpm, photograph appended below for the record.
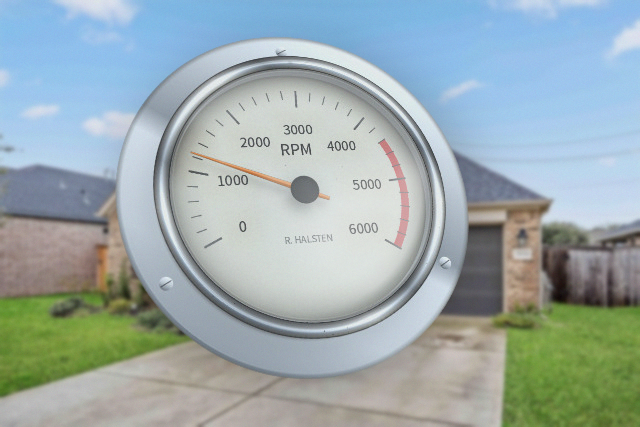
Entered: 1200 rpm
